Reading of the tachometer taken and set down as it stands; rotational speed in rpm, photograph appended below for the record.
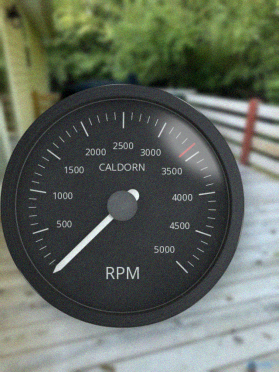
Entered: 0 rpm
